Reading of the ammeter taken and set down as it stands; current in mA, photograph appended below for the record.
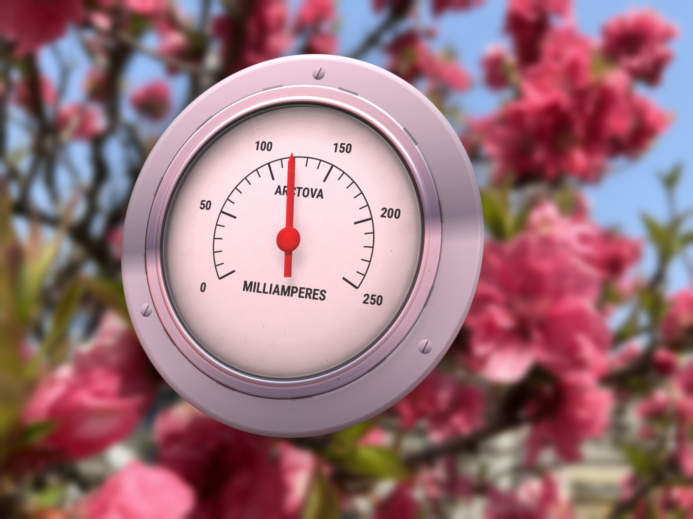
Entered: 120 mA
